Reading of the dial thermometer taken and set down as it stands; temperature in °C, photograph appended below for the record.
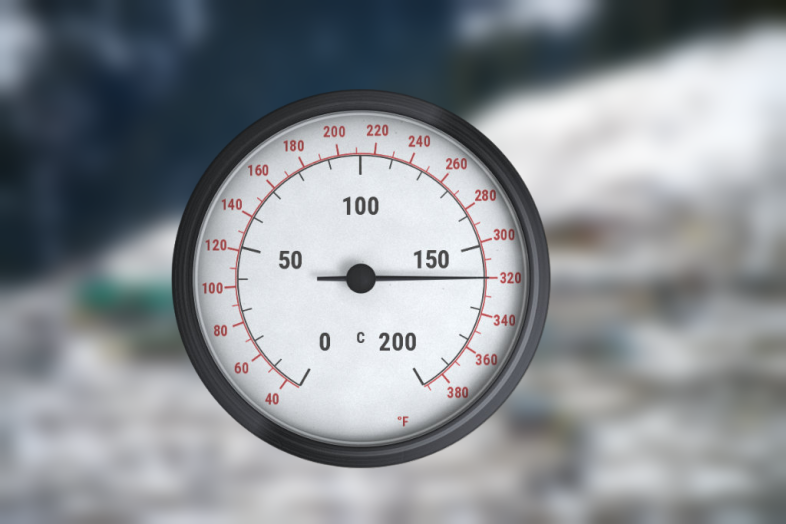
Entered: 160 °C
